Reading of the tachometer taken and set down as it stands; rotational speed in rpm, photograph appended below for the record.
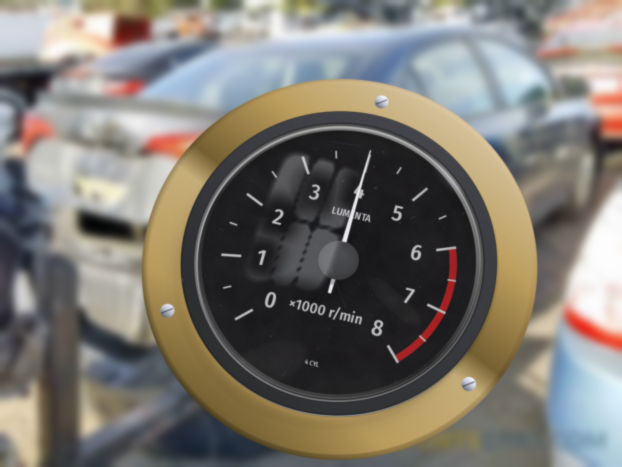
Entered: 4000 rpm
